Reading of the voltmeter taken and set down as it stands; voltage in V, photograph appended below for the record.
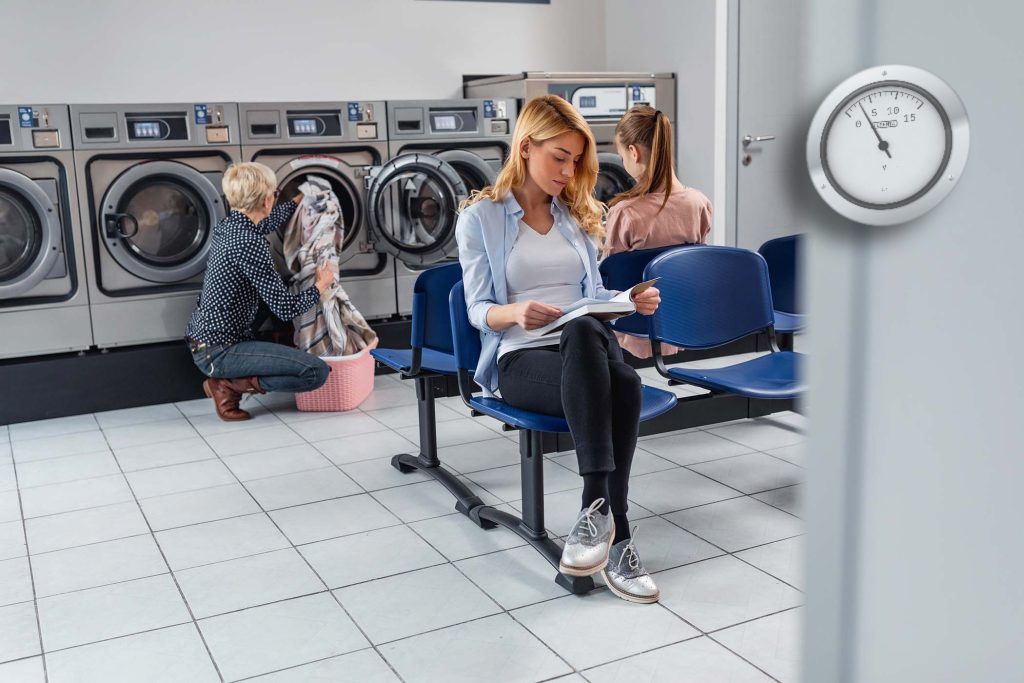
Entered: 3 V
